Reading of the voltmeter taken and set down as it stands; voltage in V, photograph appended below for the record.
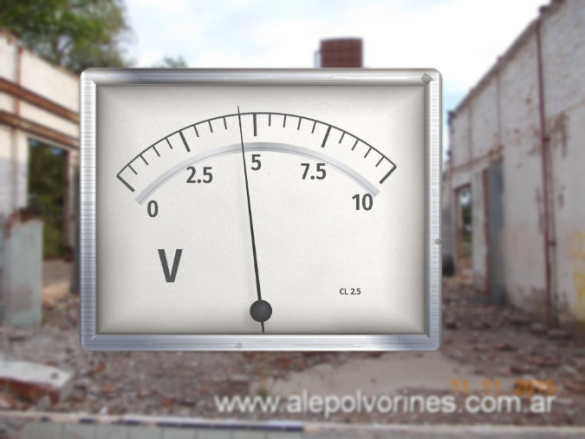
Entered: 4.5 V
